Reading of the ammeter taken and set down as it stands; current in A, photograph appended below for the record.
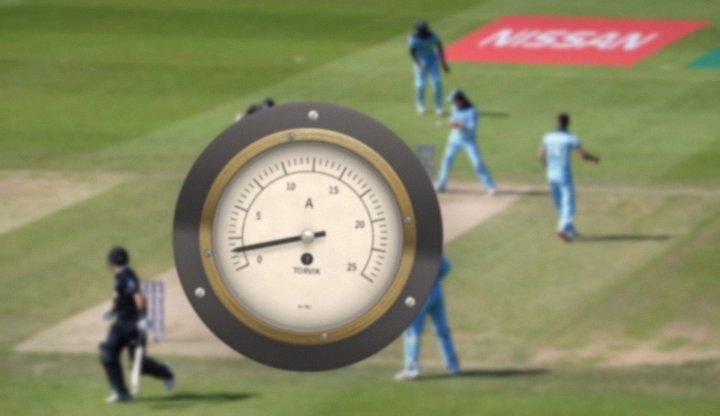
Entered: 1.5 A
